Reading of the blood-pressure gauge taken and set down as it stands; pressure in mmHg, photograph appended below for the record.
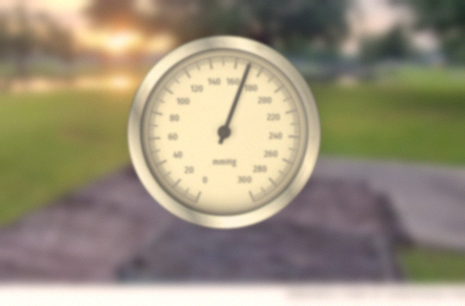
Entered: 170 mmHg
